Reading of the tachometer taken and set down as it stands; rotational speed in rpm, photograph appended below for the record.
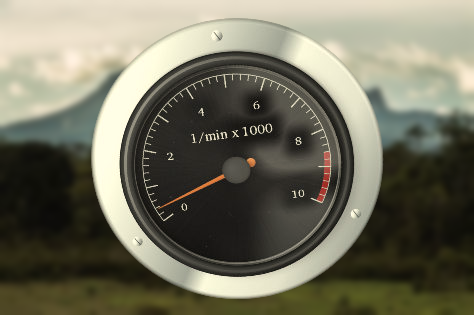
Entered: 400 rpm
